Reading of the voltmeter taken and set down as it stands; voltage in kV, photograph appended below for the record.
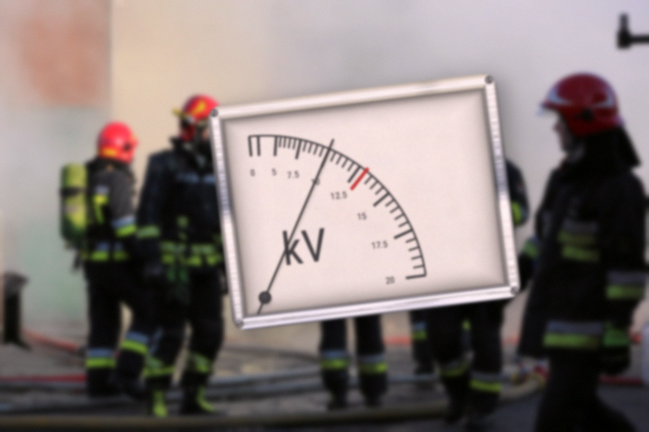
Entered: 10 kV
